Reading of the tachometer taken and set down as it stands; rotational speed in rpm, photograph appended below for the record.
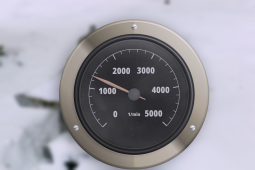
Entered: 1300 rpm
